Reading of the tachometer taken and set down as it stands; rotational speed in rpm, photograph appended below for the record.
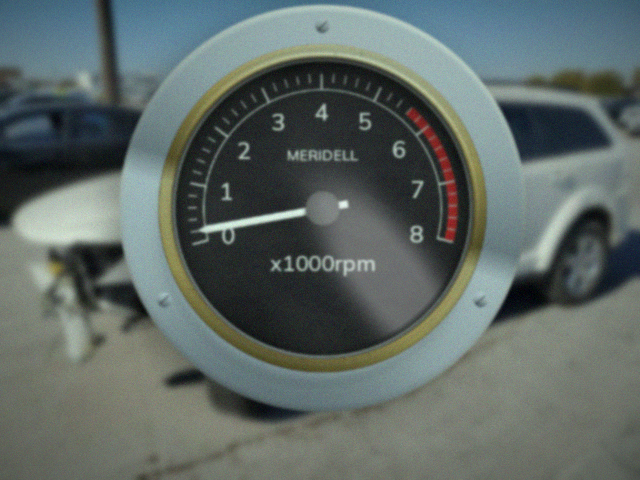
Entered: 200 rpm
